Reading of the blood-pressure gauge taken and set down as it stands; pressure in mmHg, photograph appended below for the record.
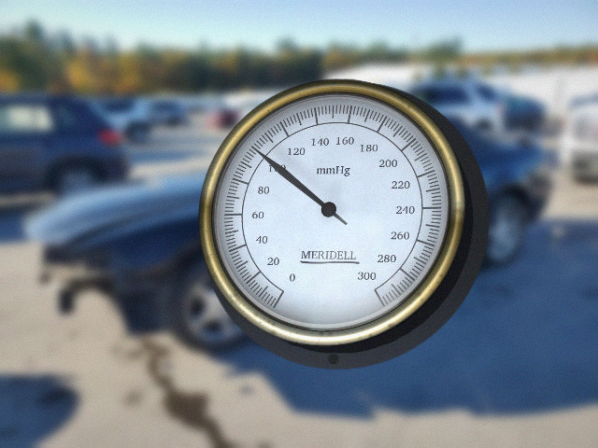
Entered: 100 mmHg
